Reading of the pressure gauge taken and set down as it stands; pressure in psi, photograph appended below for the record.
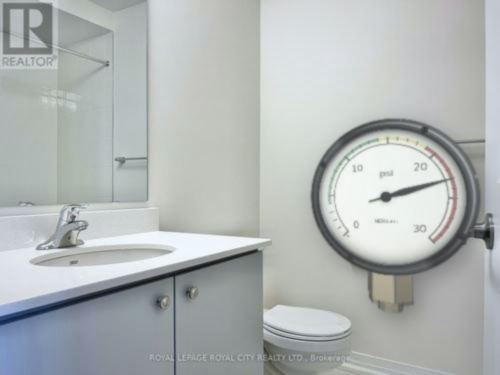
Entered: 23 psi
